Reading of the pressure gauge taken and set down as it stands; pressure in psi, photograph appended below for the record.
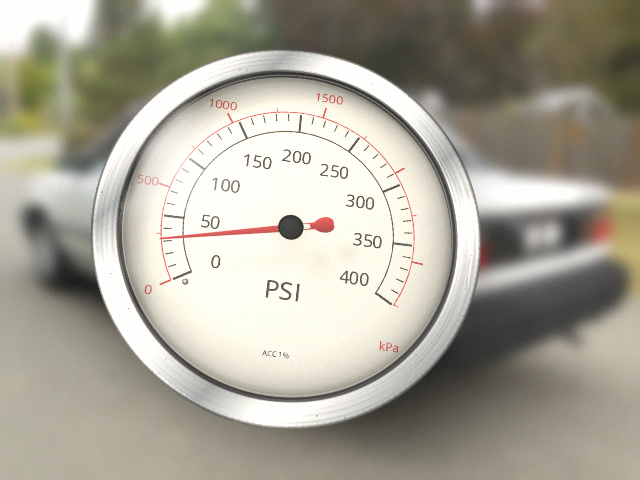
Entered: 30 psi
